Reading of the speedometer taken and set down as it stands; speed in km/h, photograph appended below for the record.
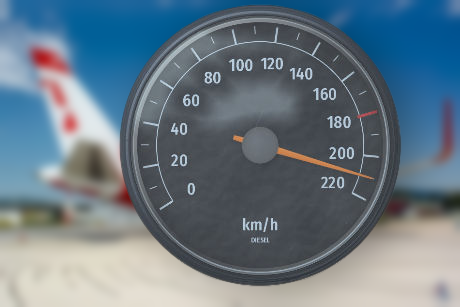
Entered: 210 km/h
